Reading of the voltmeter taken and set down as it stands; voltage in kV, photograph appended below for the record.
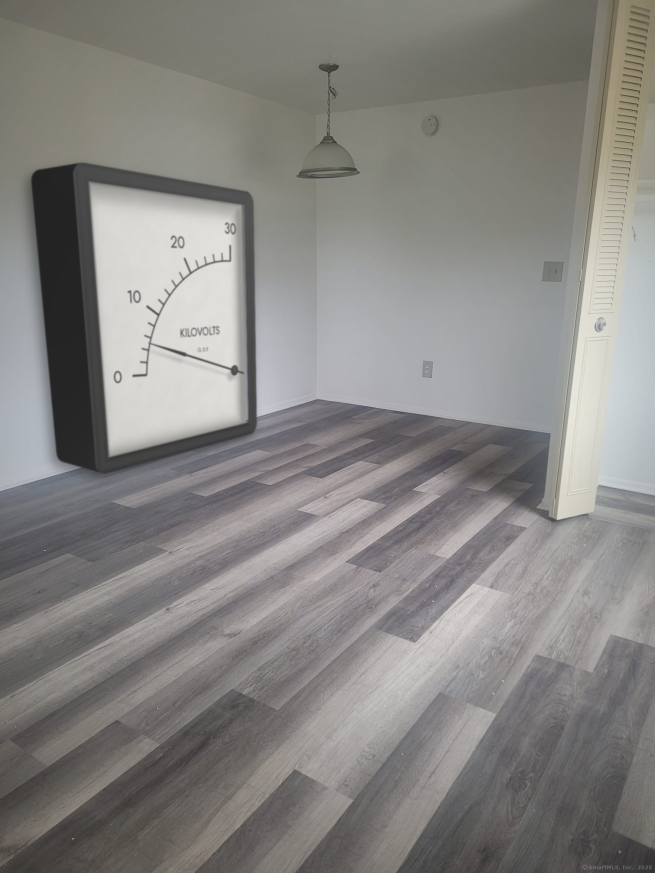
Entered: 5 kV
